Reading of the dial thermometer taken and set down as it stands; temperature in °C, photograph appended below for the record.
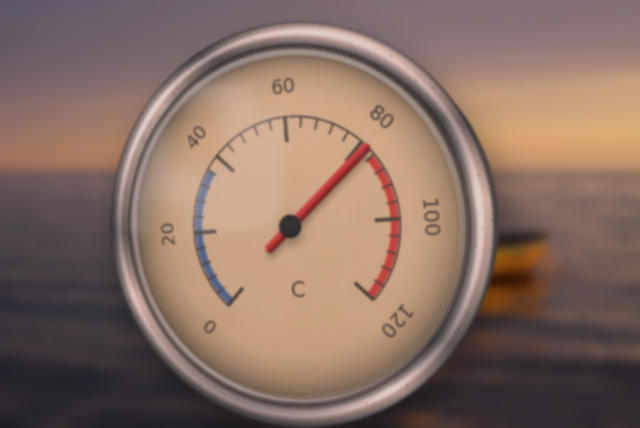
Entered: 82 °C
